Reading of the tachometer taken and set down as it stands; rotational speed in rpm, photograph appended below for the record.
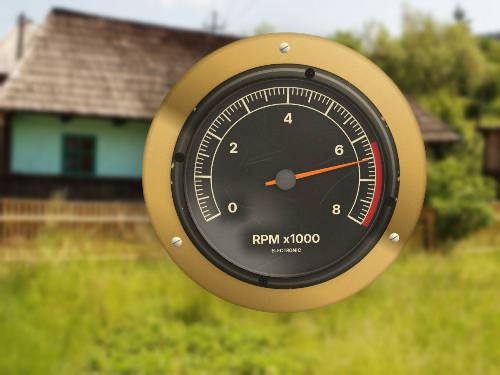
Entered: 6500 rpm
